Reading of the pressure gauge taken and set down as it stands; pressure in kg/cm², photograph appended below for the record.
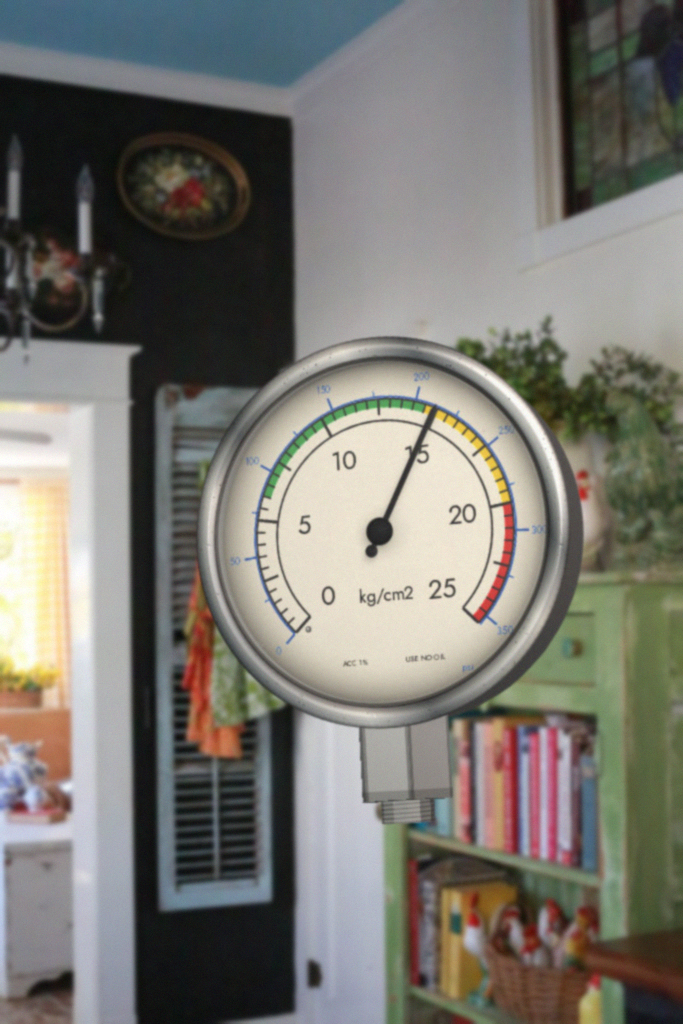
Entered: 15 kg/cm²
